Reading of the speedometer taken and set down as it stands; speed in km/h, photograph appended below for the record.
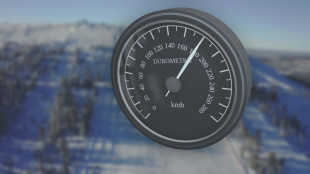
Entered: 180 km/h
